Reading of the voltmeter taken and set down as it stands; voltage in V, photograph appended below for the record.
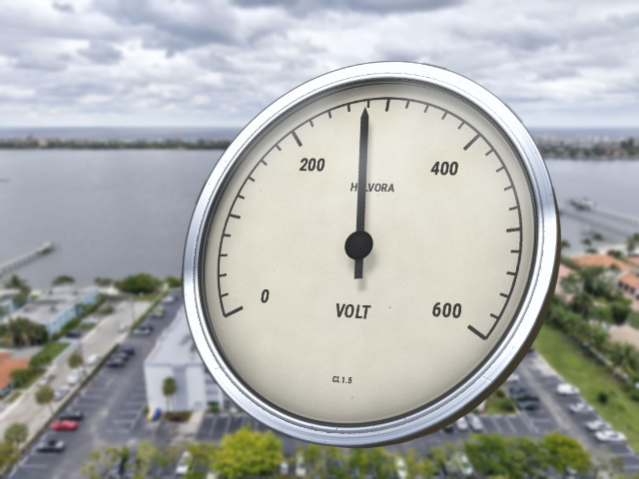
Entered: 280 V
